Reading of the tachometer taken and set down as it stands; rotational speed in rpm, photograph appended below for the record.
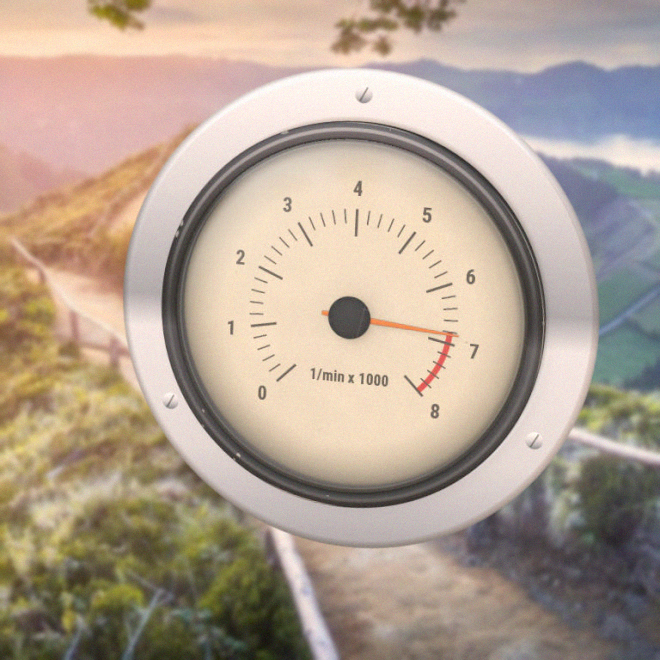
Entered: 6800 rpm
